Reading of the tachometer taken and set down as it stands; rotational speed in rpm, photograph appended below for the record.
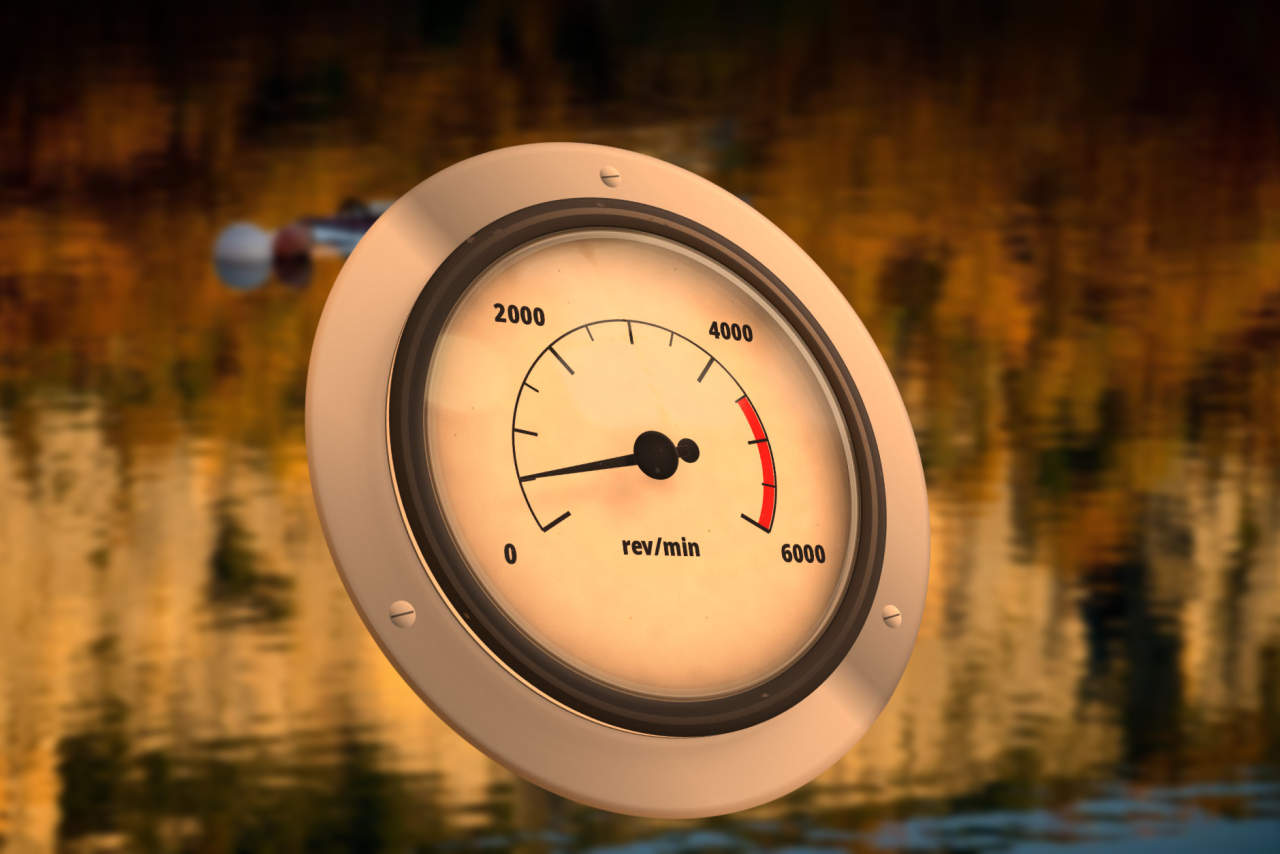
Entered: 500 rpm
